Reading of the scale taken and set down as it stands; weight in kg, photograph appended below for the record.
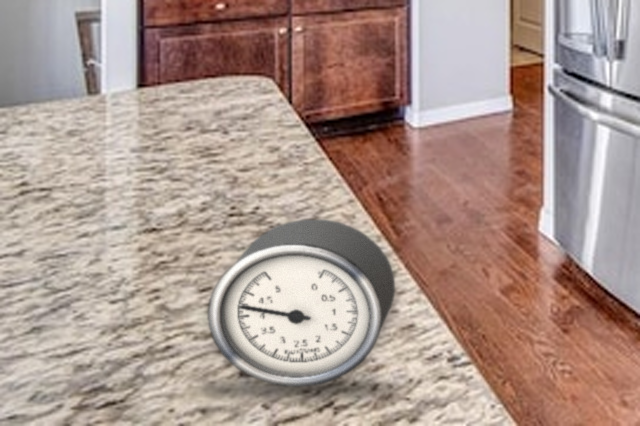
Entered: 4.25 kg
